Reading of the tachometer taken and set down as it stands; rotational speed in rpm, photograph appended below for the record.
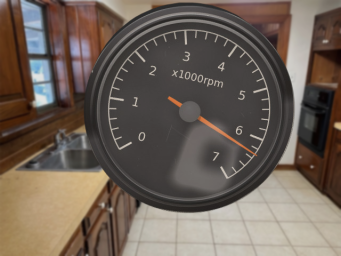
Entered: 6300 rpm
